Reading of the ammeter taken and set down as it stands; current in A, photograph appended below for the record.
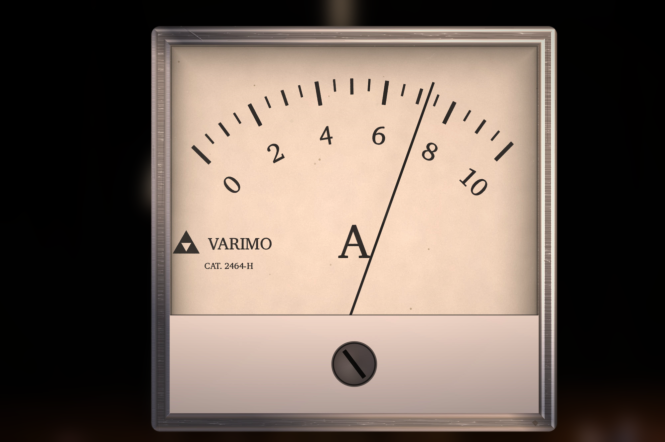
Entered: 7.25 A
